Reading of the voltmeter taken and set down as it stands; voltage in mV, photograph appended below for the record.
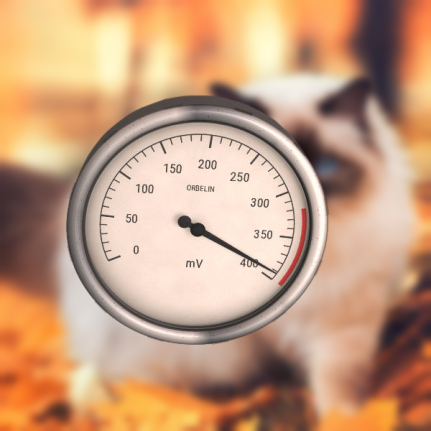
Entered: 390 mV
